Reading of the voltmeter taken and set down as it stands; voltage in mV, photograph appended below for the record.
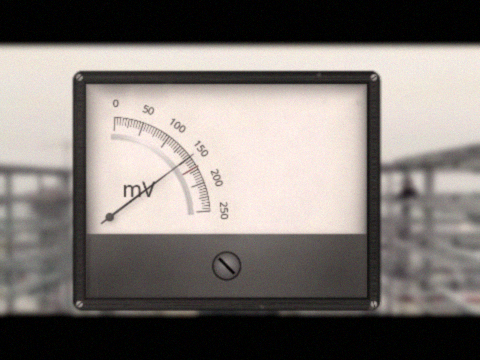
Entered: 150 mV
